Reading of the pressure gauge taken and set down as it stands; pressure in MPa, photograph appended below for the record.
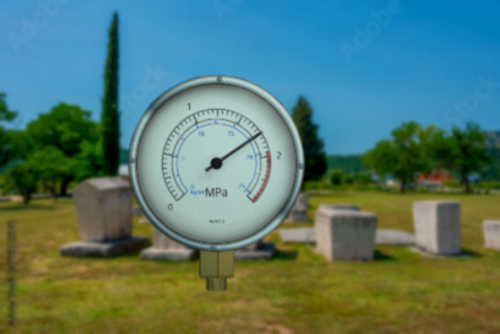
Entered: 1.75 MPa
